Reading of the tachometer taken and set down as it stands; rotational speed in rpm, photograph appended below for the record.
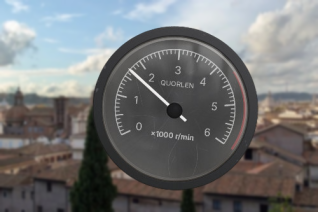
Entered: 1700 rpm
